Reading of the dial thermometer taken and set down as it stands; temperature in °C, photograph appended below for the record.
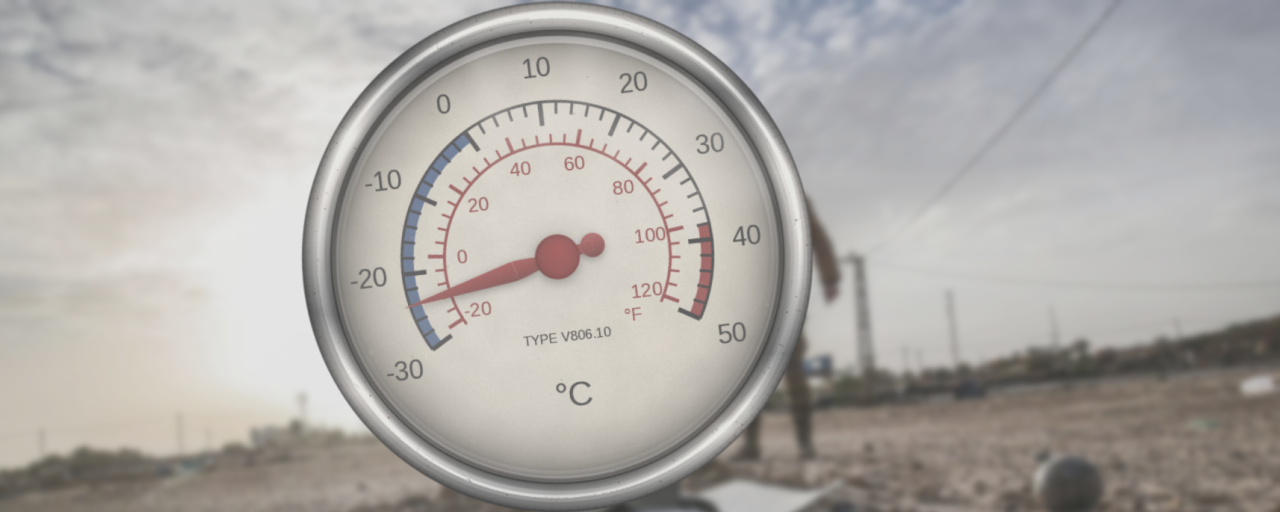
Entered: -24 °C
